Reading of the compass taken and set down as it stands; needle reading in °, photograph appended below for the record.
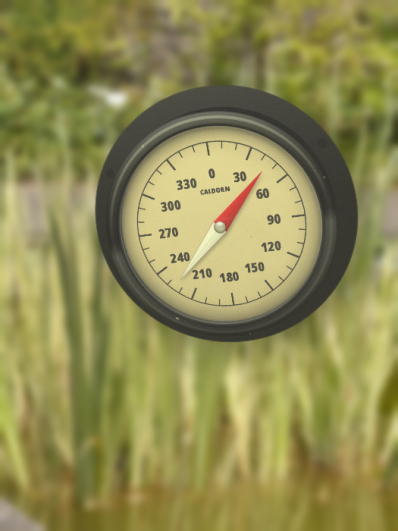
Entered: 45 °
